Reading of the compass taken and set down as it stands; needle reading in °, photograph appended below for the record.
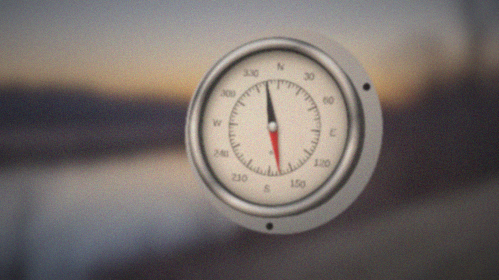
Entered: 165 °
